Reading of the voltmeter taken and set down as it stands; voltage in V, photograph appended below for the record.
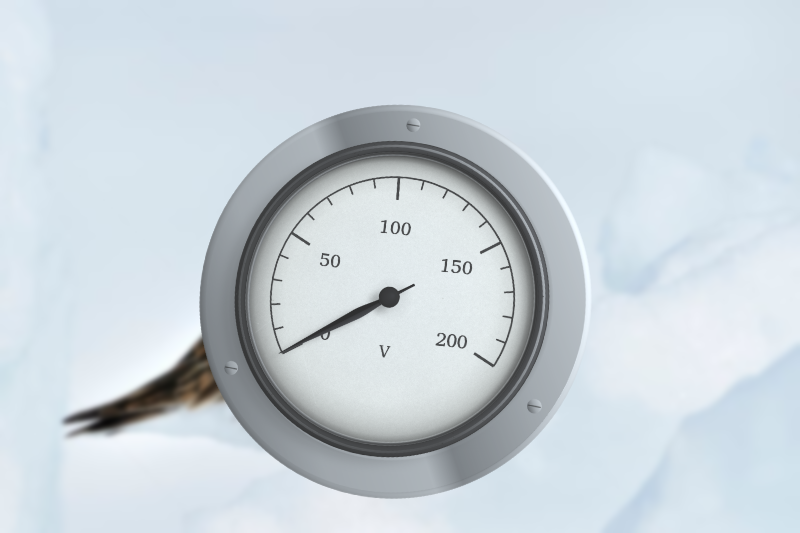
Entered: 0 V
